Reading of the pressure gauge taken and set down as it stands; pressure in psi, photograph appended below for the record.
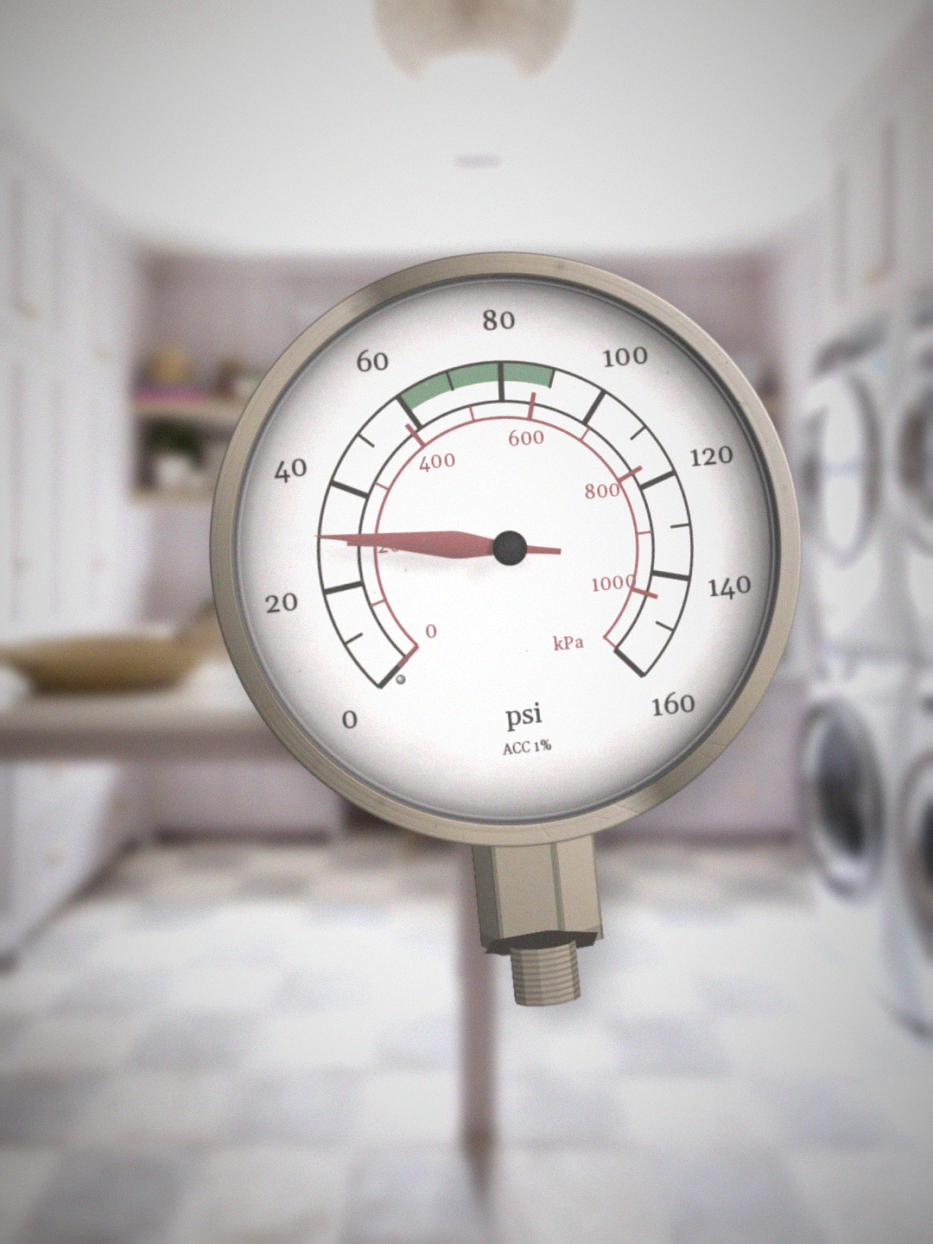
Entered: 30 psi
